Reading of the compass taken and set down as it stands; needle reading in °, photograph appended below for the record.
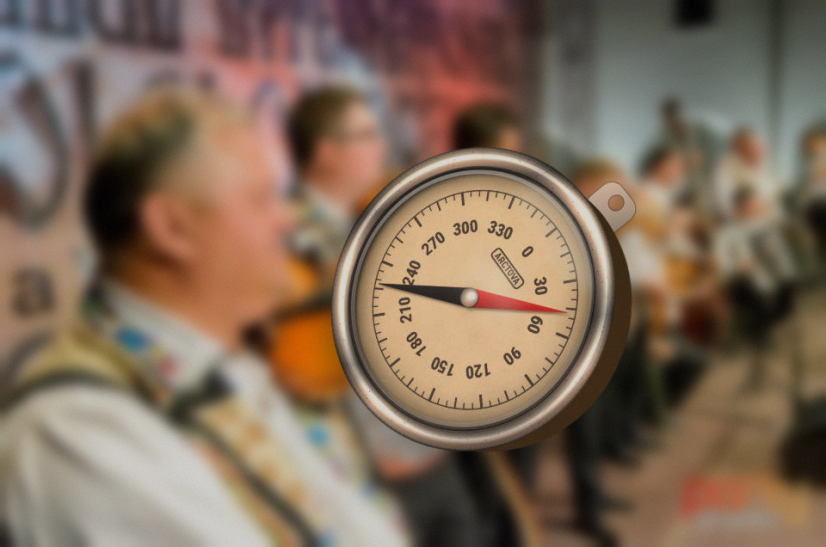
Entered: 47.5 °
